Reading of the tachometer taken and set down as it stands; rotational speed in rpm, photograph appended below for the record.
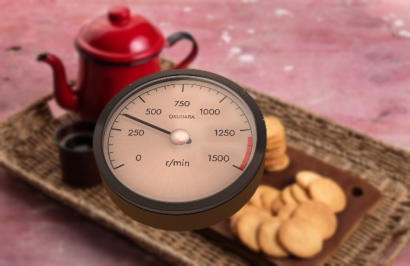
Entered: 350 rpm
